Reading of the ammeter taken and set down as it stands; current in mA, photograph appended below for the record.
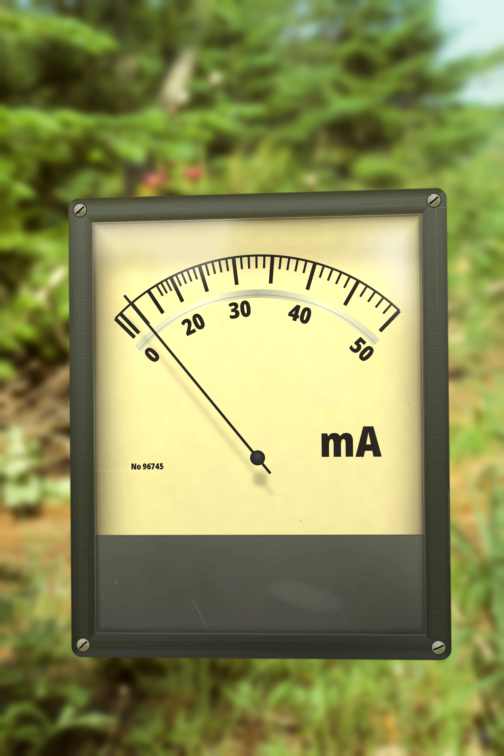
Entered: 10 mA
